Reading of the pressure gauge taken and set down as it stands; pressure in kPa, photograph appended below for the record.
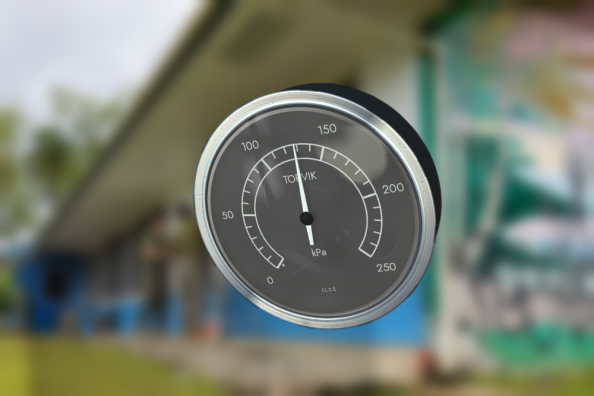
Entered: 130 kPa
